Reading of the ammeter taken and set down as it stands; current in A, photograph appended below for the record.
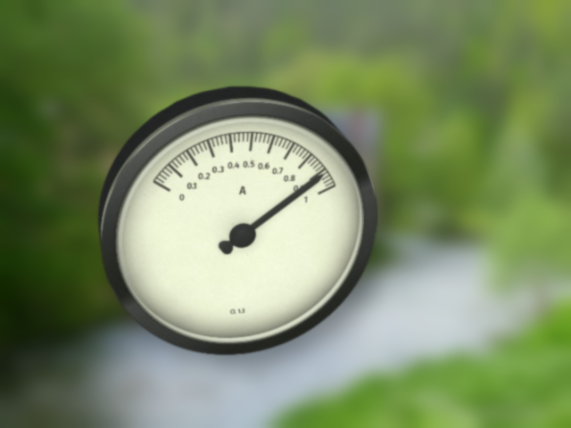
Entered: 0.9 A
